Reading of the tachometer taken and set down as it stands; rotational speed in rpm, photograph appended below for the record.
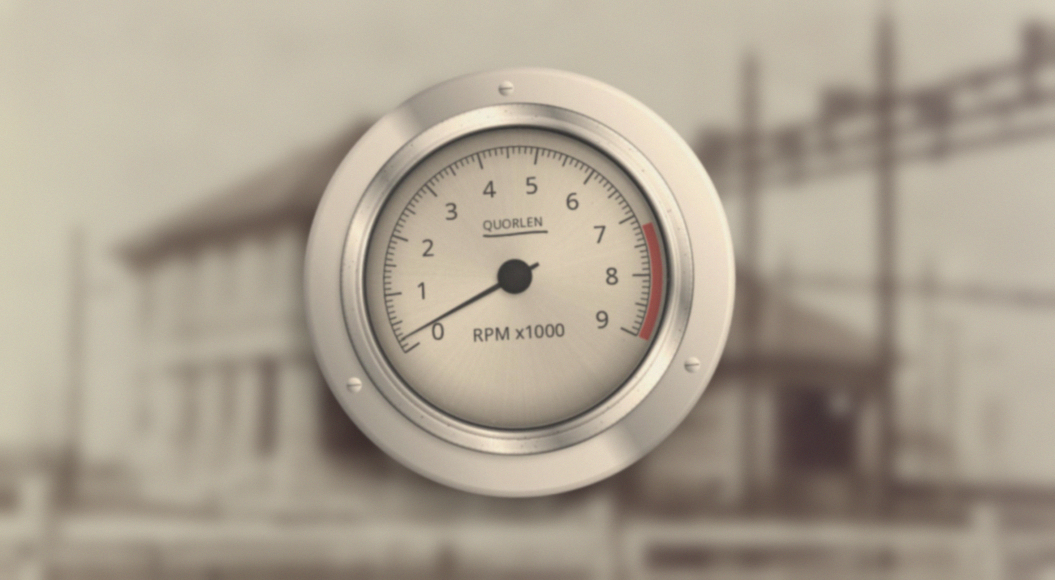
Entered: 200 rpm
